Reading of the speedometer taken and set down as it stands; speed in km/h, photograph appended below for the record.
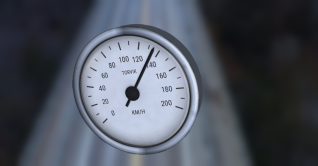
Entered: 135 km/h
